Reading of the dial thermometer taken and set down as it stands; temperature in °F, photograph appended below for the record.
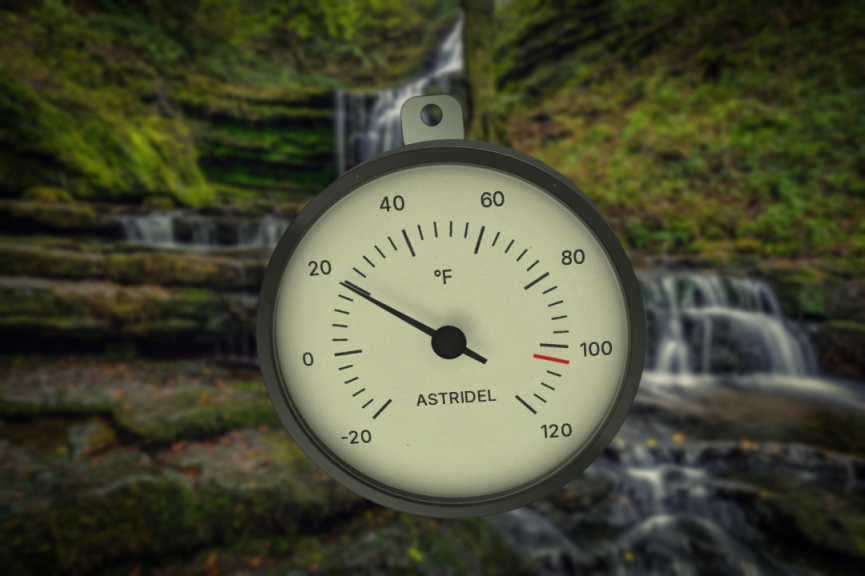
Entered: 20 °F
